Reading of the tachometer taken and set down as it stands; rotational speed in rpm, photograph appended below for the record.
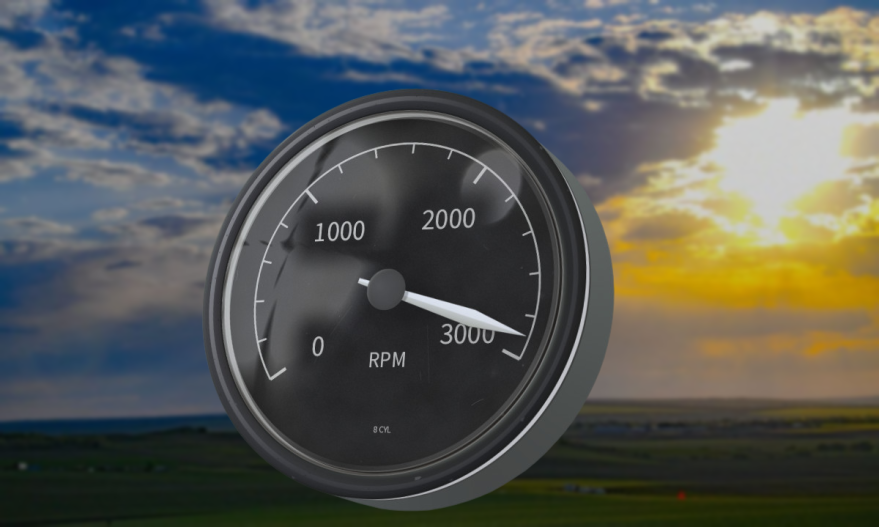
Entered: 2900 rpm
